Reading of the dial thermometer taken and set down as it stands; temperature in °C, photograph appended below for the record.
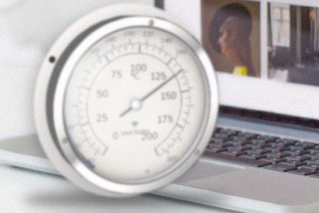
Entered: 135 °C
